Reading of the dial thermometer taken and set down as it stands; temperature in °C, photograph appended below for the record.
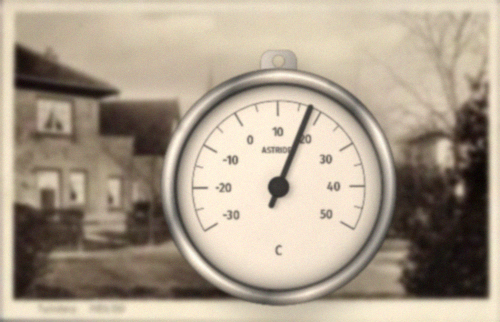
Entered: 17.5 °C
